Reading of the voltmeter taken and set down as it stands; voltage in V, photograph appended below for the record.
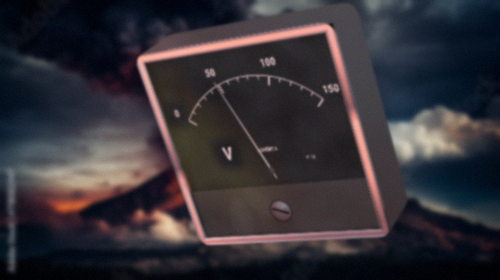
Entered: 50 V
